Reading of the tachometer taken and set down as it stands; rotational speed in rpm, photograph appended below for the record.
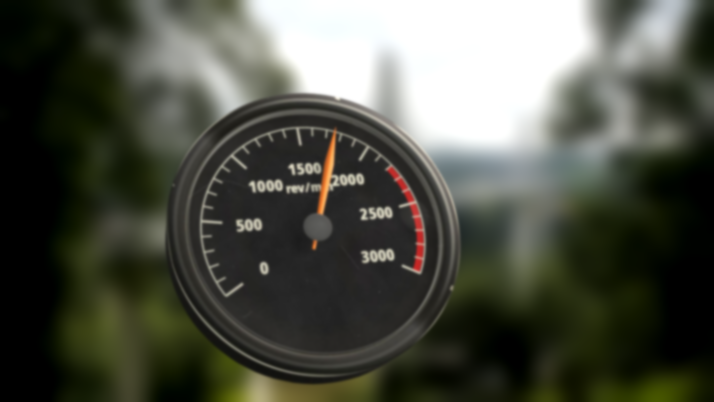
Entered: 1750 rpm
